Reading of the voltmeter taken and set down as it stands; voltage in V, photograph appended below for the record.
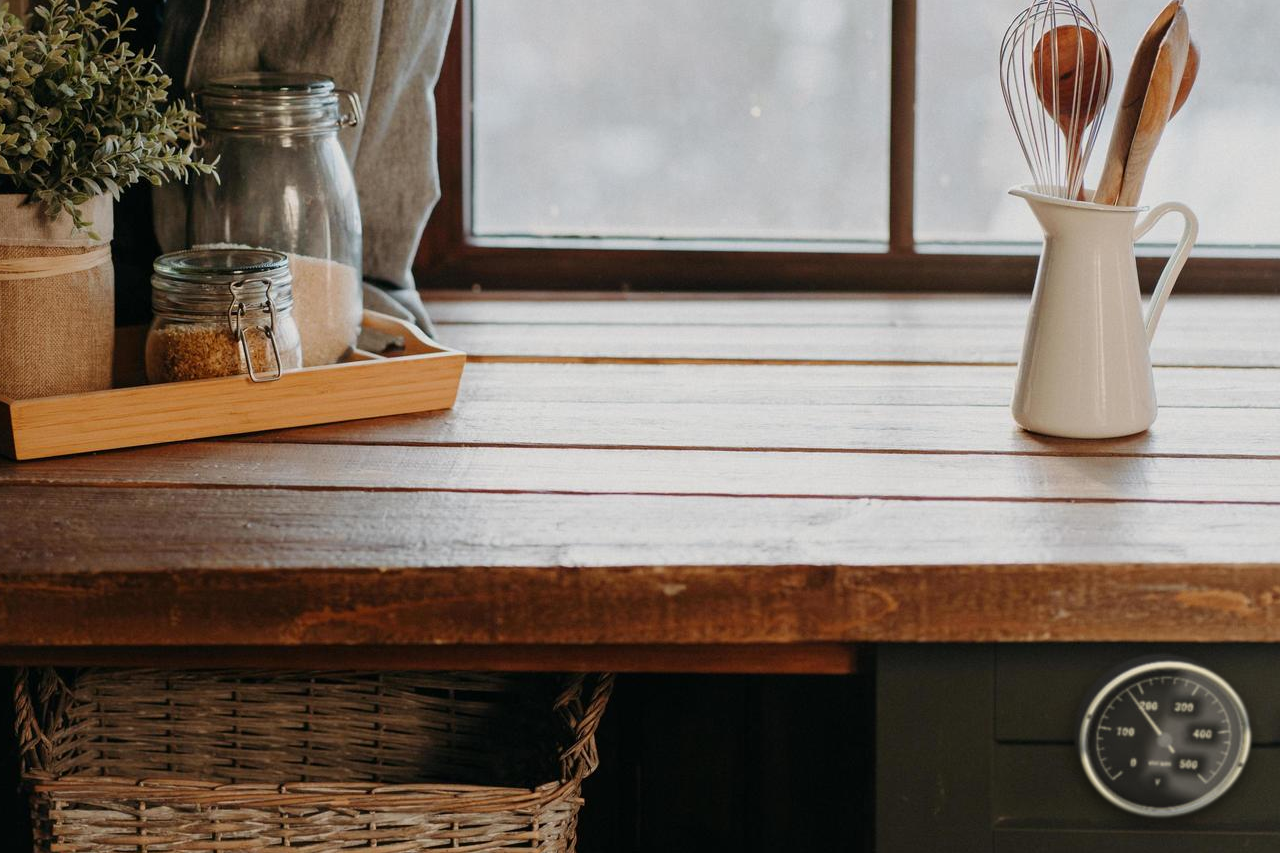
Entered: 180 V
